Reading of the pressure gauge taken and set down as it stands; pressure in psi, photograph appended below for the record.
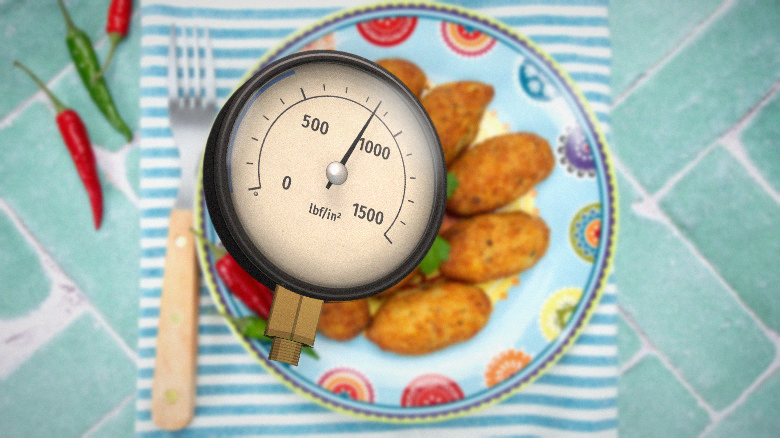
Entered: 850 psi
